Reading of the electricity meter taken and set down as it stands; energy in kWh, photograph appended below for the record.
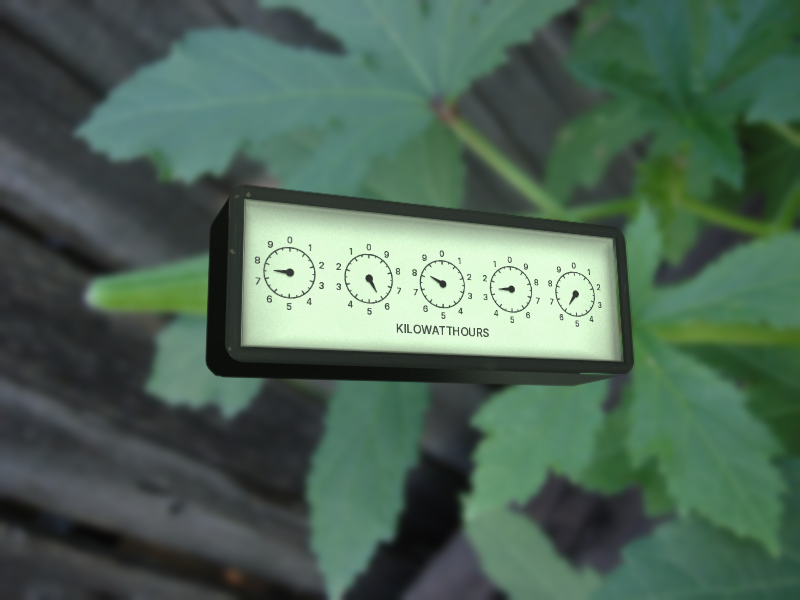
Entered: 75826 kWh
